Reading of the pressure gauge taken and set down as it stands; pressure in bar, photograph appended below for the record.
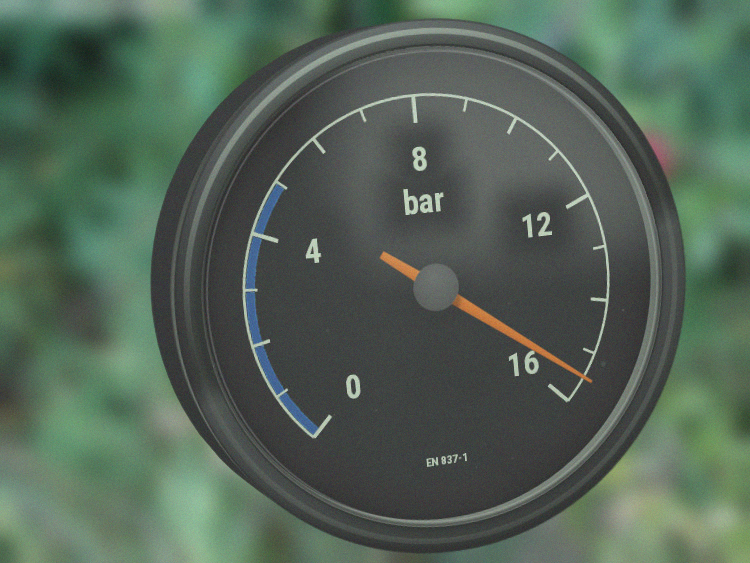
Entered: 15.5 bar
